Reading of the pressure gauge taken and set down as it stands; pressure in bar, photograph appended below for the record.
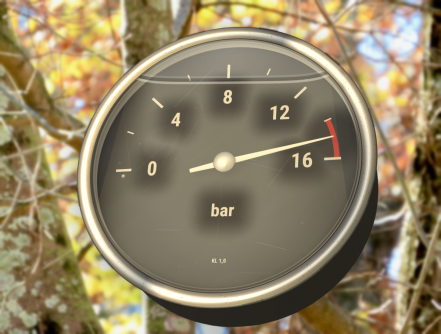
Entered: 15 bar
